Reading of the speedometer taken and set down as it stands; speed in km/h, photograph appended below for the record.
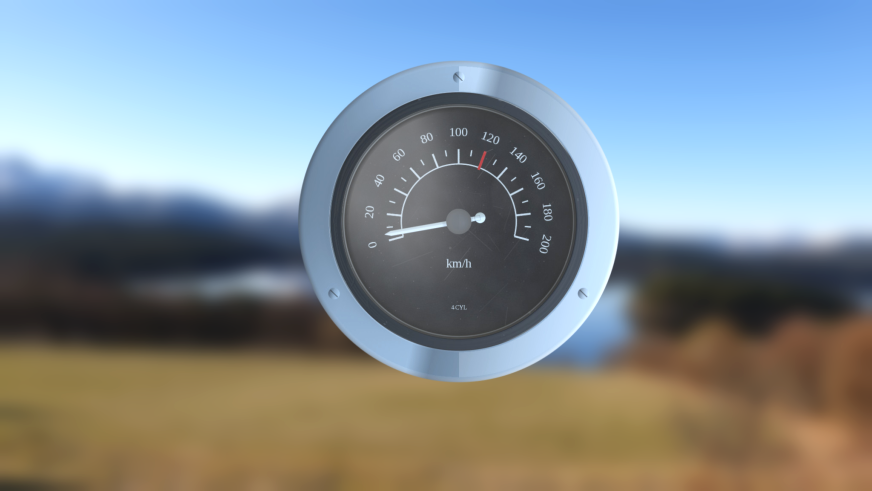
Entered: 5 km/h
